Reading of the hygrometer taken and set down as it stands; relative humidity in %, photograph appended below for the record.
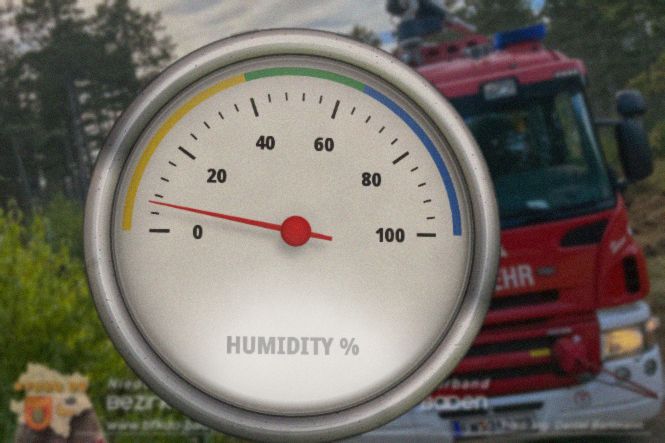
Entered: 6 %
